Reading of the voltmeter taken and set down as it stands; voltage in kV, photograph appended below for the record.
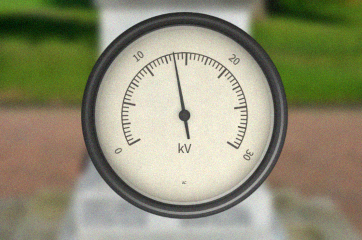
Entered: 13.5 kV
